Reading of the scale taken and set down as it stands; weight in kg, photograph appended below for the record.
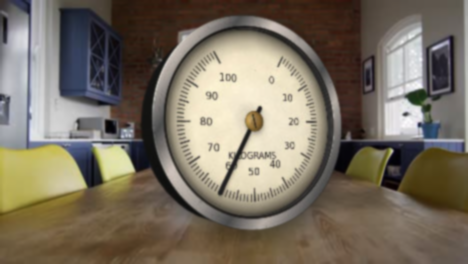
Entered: 60 kg
